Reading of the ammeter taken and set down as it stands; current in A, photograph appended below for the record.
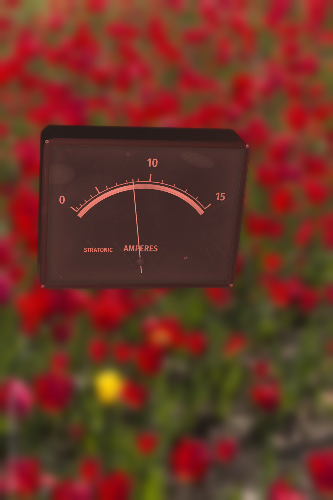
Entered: 8.5 A
